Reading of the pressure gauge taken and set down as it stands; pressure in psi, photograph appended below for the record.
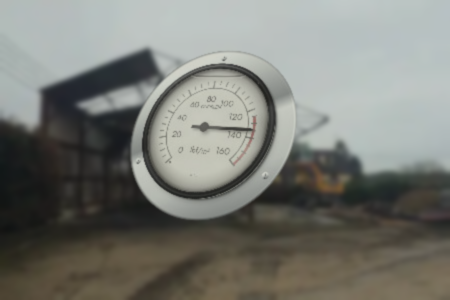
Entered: 135 psi
